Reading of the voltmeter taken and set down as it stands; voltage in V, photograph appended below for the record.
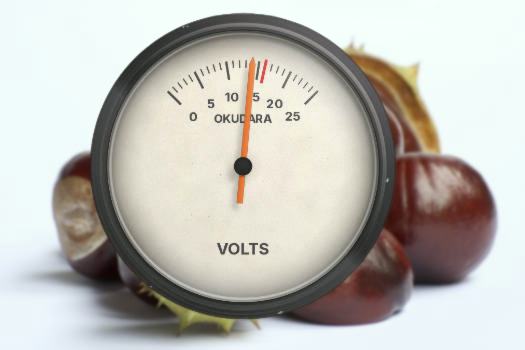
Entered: 14 V
